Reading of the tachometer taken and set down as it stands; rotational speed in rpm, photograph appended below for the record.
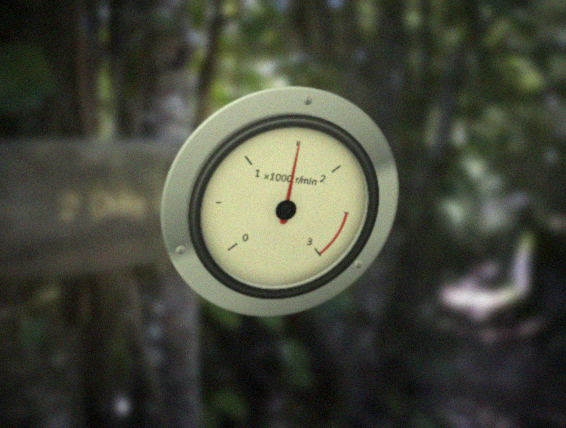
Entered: 1500 rpm
